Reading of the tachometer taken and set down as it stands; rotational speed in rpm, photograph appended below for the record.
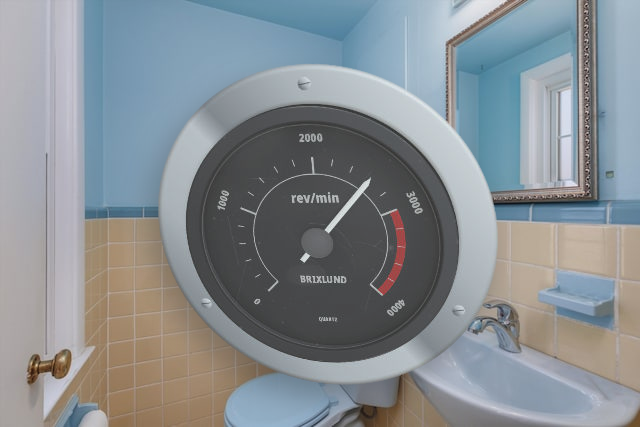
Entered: 2600 rpm
